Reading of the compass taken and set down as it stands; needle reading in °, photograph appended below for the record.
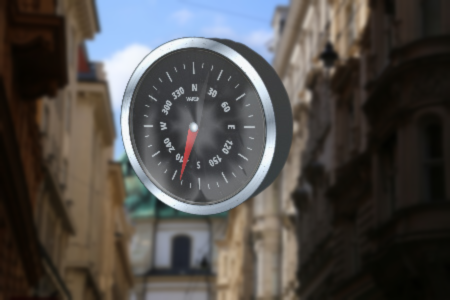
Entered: 200 °
